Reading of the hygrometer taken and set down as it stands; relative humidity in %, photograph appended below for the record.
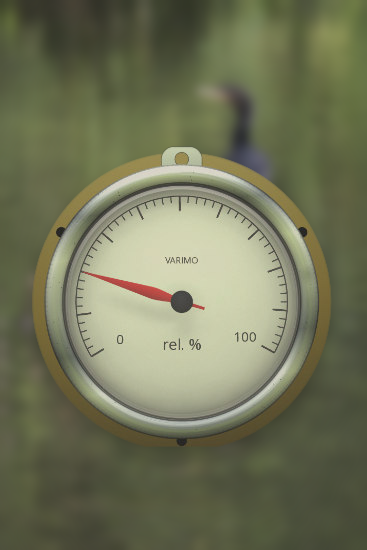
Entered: 20 %
